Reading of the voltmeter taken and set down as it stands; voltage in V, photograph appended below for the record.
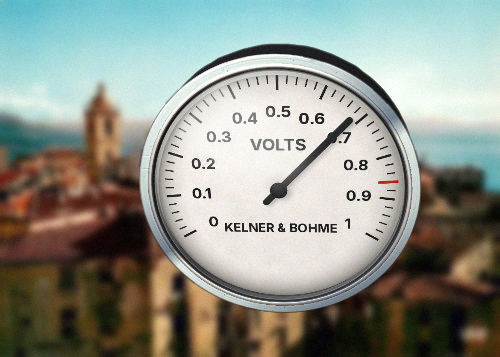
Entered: 0.68 V
